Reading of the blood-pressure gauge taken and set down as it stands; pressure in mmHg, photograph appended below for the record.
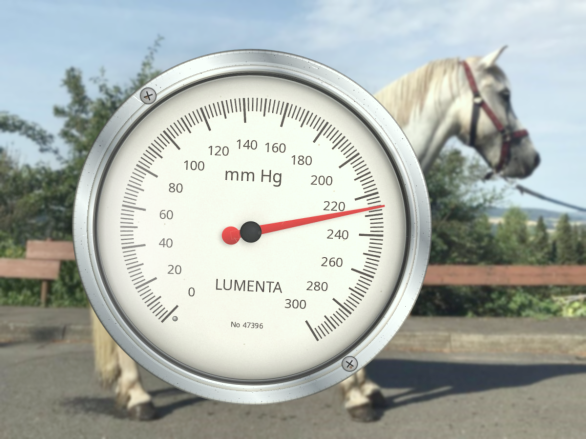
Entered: 226 mmHg
